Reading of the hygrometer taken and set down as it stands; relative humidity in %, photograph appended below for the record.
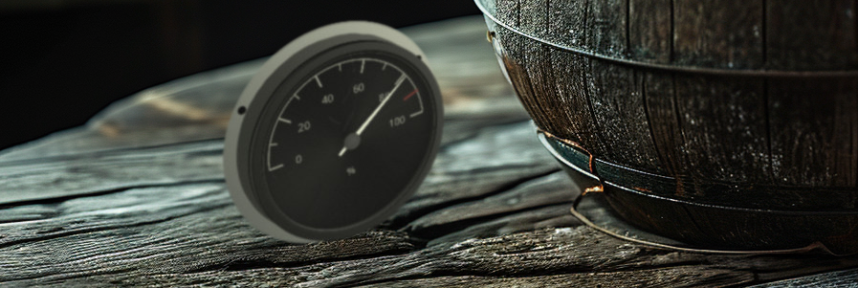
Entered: 80 %
